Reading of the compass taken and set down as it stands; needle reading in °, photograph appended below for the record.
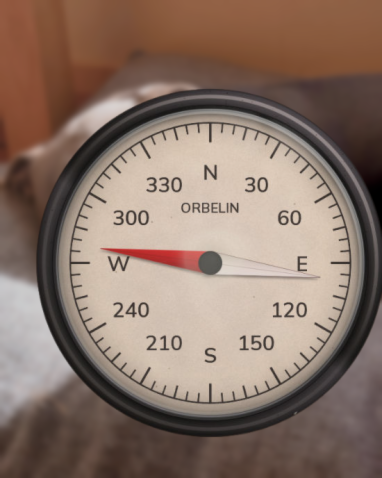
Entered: 277.5 °
